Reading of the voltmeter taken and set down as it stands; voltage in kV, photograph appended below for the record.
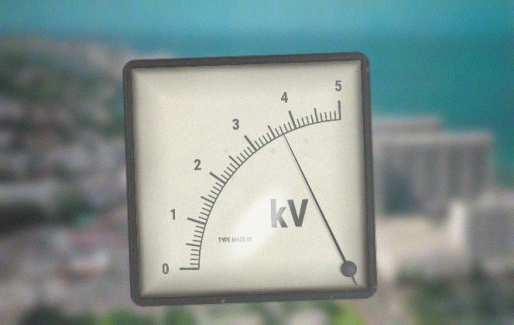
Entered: 3.7 kV
